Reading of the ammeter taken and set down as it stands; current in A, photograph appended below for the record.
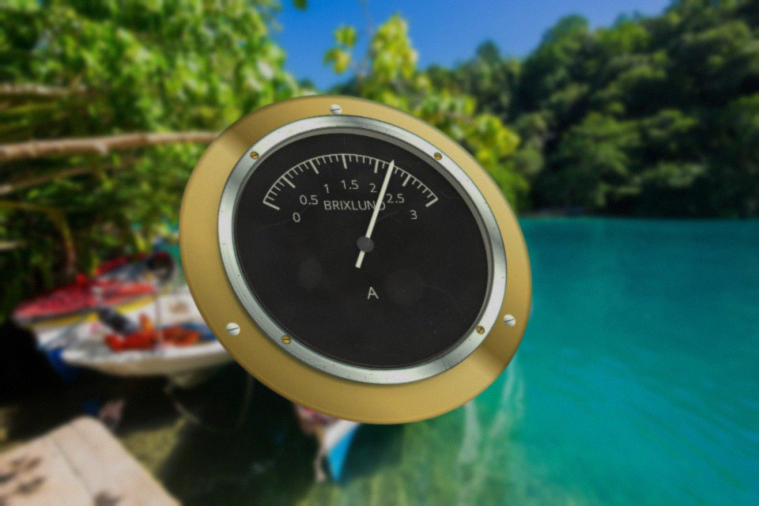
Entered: 2.2 A
